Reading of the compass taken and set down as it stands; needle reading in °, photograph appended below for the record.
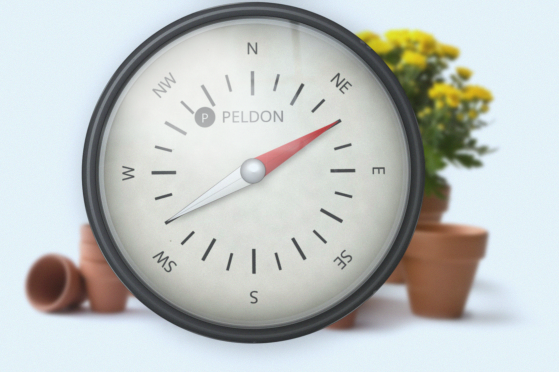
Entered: 60 °
